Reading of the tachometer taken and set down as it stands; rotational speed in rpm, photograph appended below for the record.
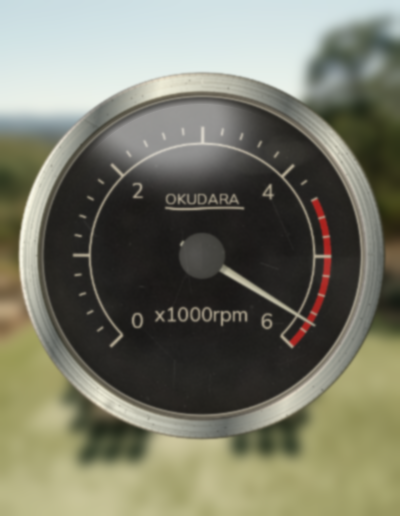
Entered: 5700 rpm
